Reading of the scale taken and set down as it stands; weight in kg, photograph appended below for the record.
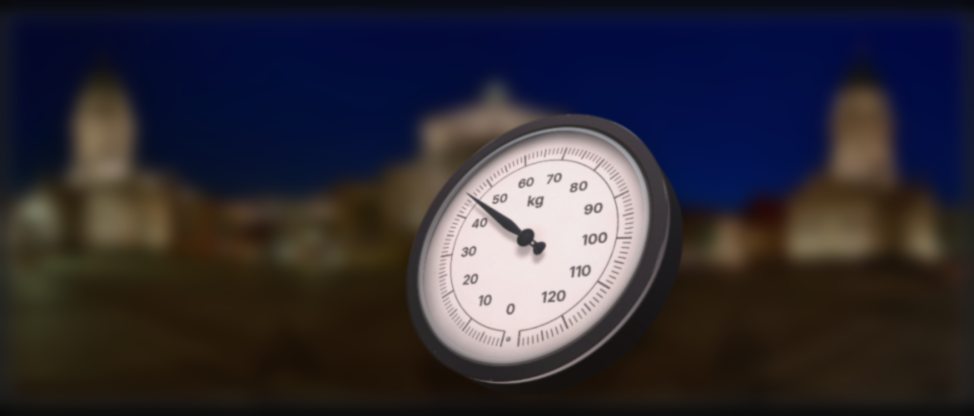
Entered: 45 kg
